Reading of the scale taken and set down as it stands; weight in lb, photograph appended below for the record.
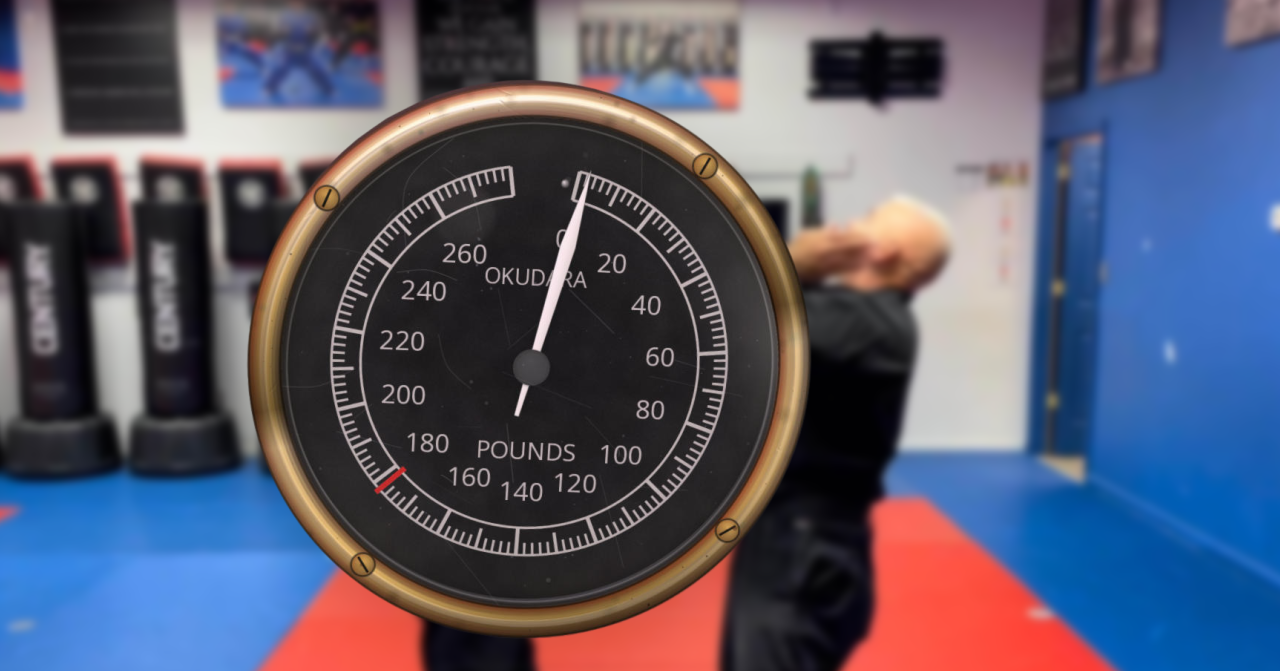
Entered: 2 lb
